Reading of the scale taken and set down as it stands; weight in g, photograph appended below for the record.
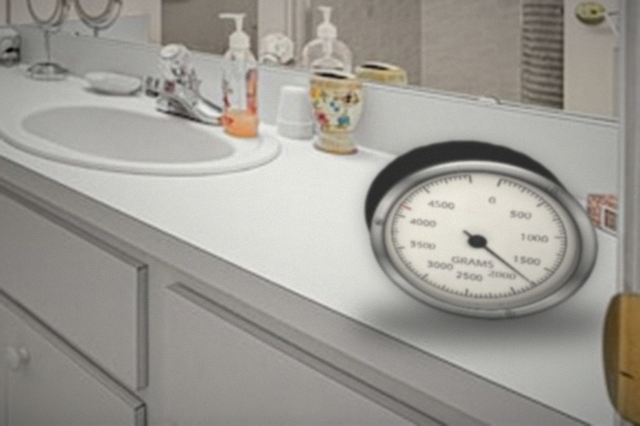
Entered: 1750 g
